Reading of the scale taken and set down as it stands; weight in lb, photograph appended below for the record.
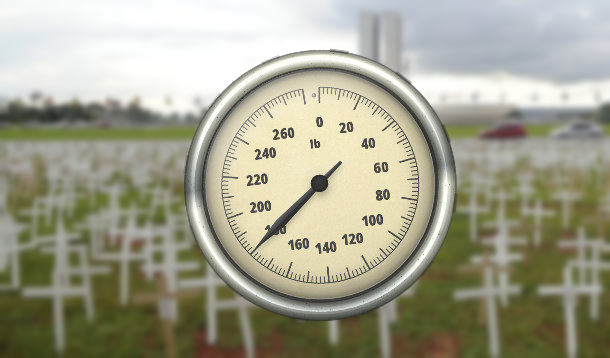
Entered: 180 lb
